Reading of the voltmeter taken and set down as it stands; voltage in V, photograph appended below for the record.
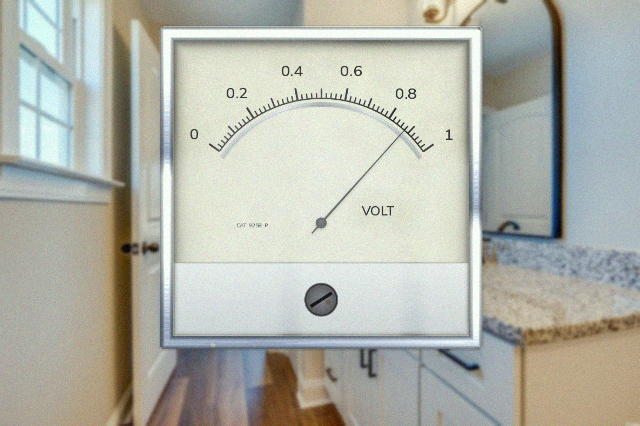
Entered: 0.88 V
